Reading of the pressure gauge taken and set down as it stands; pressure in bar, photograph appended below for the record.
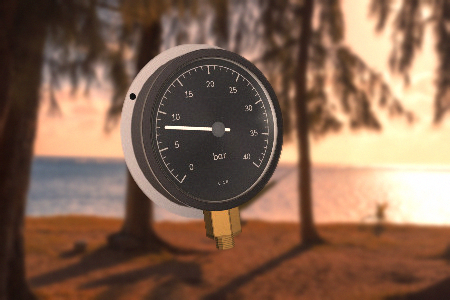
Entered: 8 bar
